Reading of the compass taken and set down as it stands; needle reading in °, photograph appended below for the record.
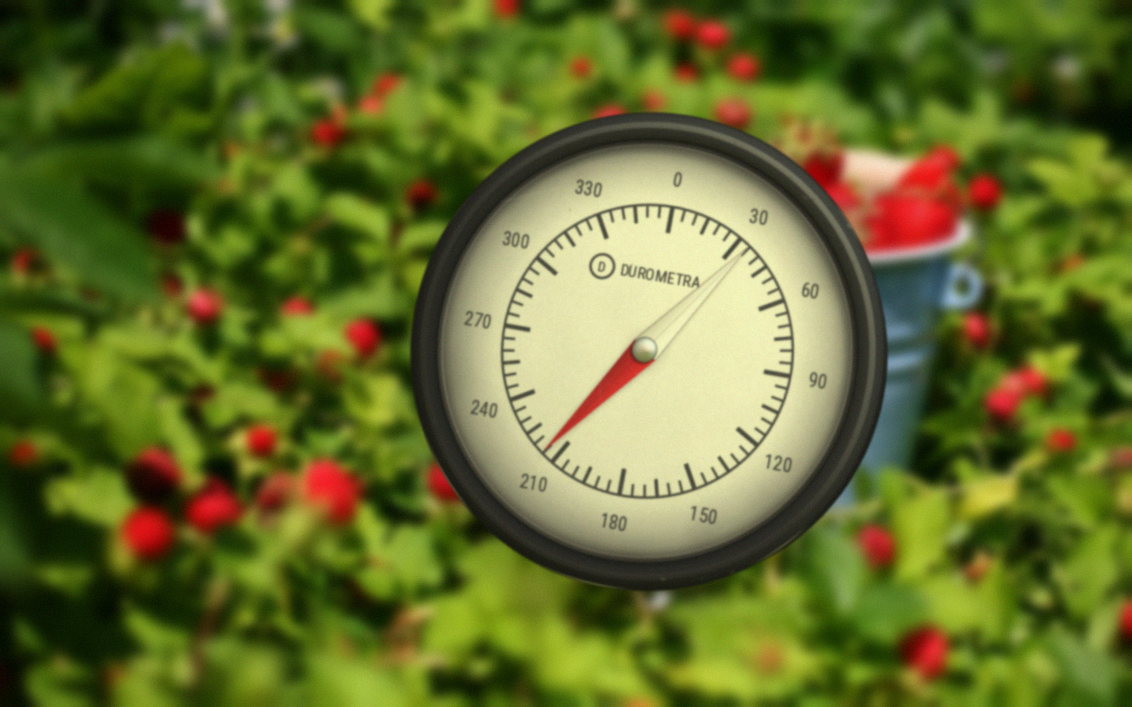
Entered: 215 °
